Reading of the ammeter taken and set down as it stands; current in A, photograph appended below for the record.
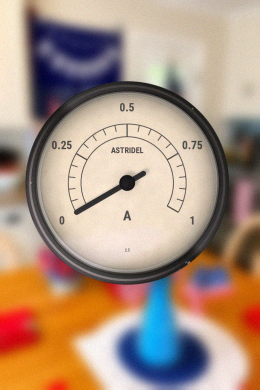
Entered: 0 A
